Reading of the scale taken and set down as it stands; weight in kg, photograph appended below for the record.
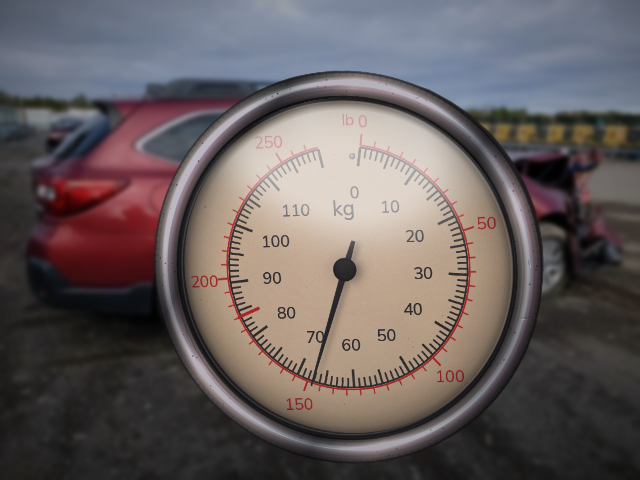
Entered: 67 kg
